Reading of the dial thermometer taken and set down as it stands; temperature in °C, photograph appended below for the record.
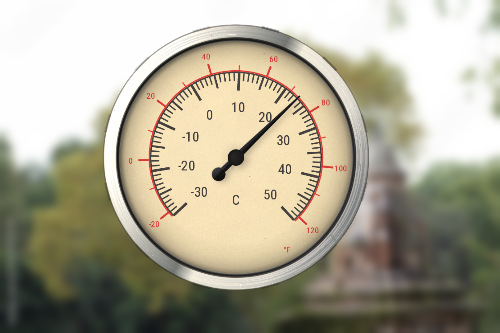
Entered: 23 °C
